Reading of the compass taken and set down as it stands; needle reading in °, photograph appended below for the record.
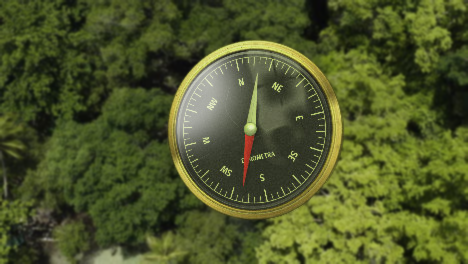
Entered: 200 °
